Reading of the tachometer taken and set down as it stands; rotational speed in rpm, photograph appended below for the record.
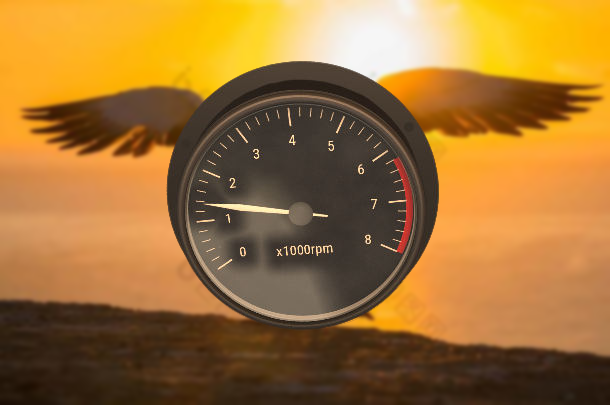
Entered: 1400 rpm
